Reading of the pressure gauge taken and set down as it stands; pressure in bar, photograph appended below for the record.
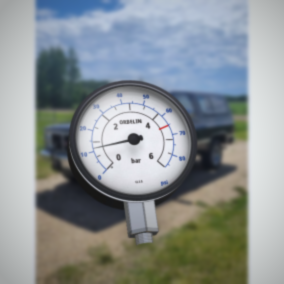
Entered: 0.75 bar
